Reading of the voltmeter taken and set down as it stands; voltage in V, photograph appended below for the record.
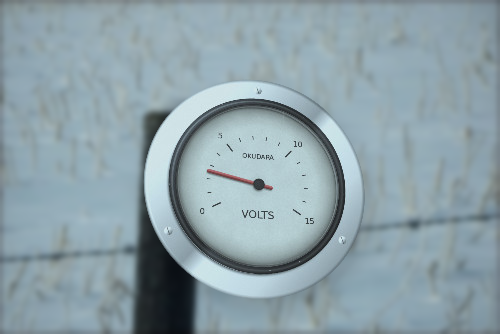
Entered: 2.5 V
